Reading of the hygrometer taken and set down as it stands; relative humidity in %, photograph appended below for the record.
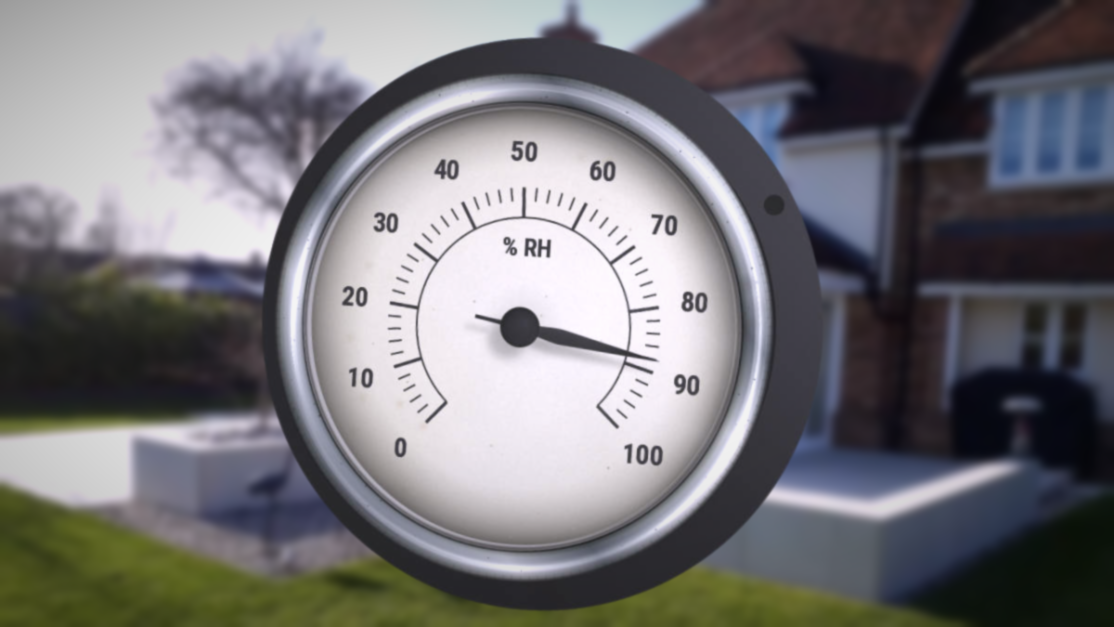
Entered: 88 %
